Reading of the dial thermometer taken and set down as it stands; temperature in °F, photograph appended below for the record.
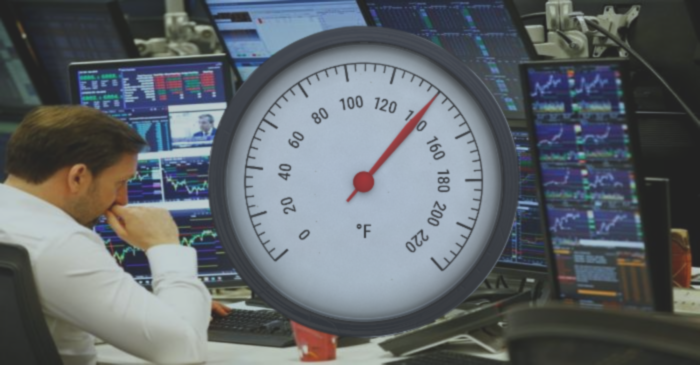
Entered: 140 °F
